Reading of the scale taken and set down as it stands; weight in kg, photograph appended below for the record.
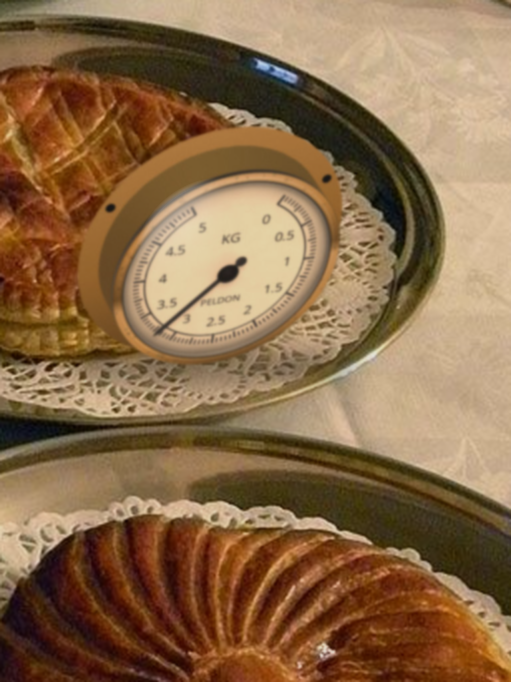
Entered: 3.25 kg
